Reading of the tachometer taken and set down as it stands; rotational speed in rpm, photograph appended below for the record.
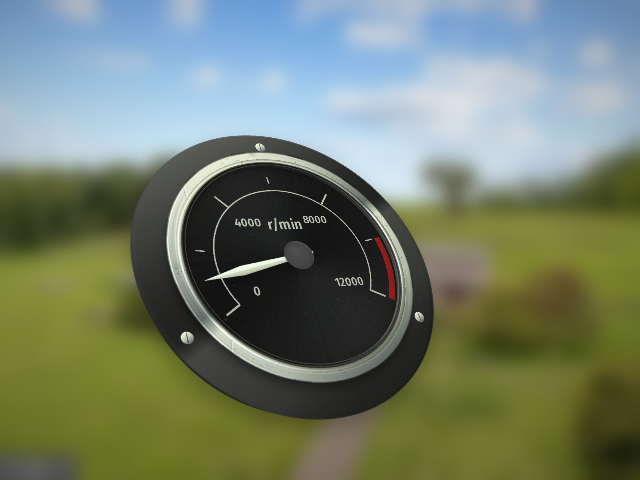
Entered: 1000 rpm
